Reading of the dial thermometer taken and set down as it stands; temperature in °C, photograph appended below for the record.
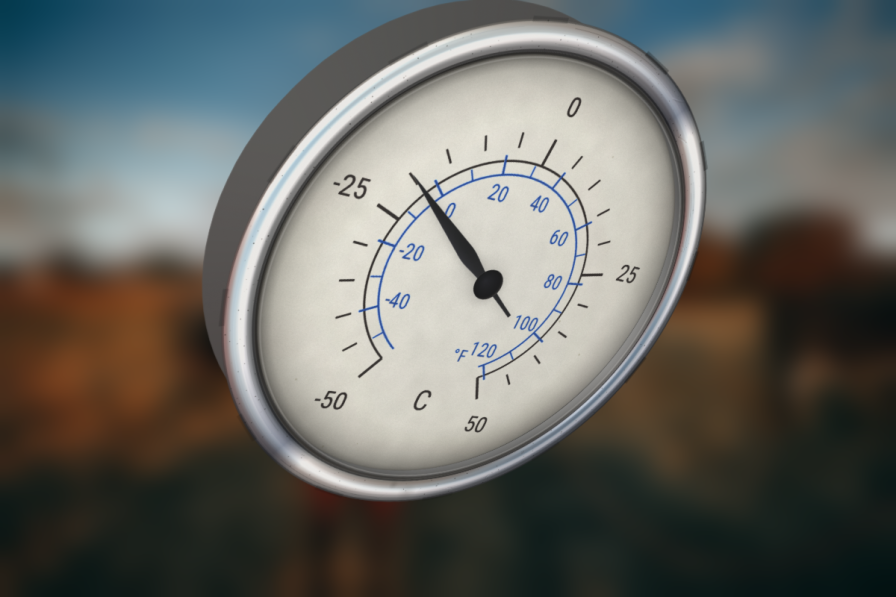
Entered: -20 °C
